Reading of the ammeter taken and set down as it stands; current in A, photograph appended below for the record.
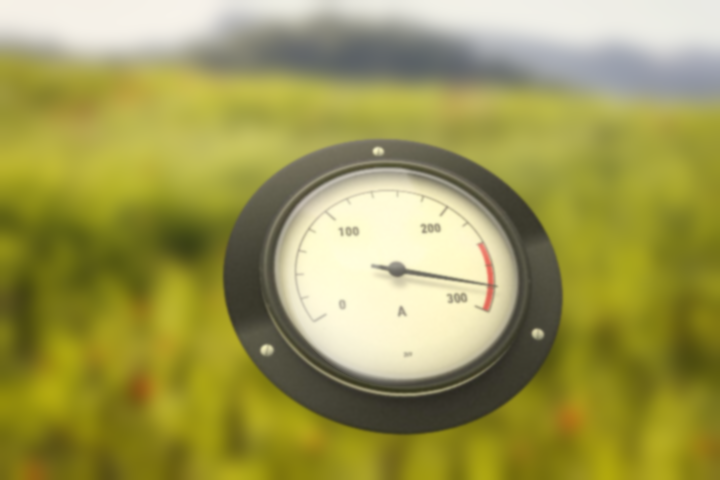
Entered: 280 A
